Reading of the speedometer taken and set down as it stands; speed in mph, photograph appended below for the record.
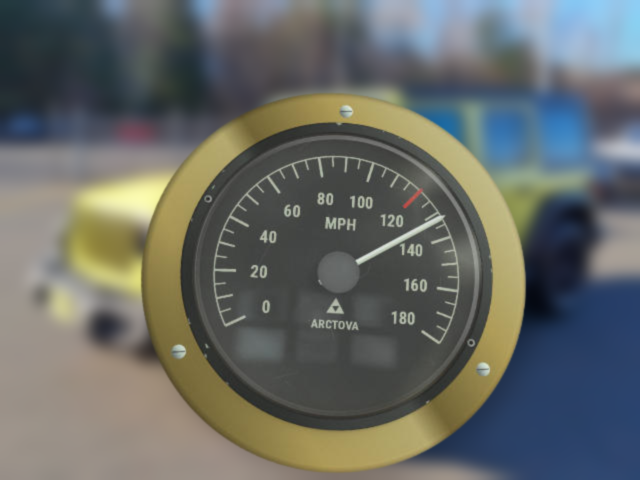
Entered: 132.5 mph
